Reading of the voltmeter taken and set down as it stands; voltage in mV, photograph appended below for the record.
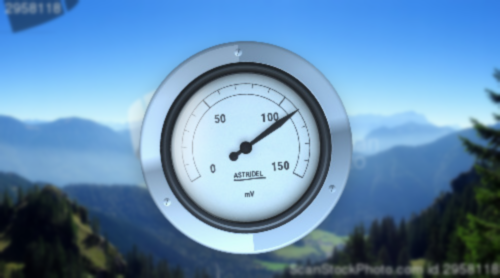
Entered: 110 mV
